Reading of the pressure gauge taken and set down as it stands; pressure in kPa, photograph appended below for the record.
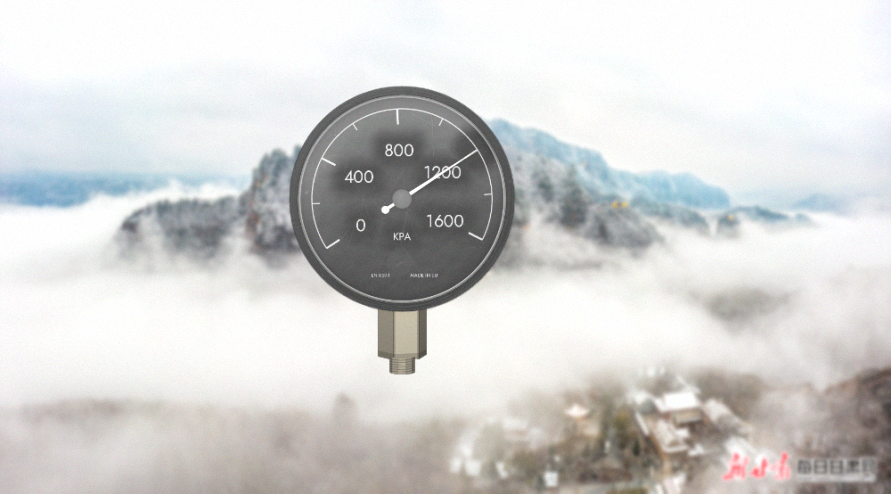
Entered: 1200 kPa
